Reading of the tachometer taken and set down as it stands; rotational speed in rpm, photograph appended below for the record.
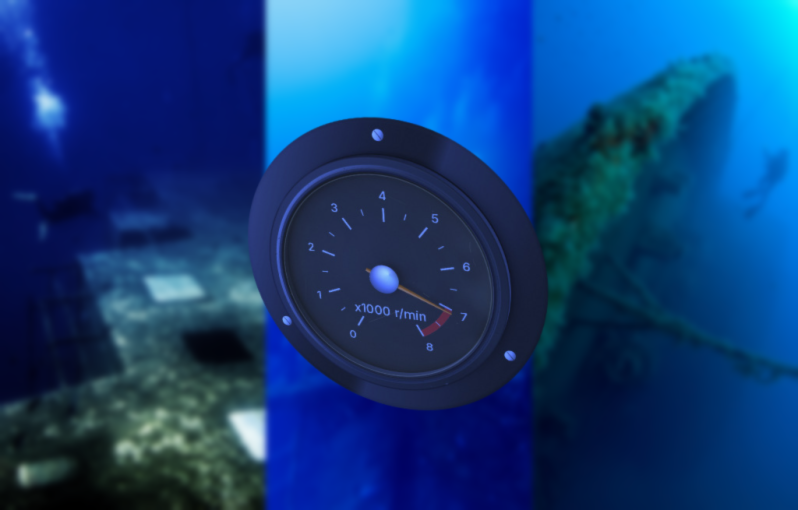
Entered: 7000 rpm
